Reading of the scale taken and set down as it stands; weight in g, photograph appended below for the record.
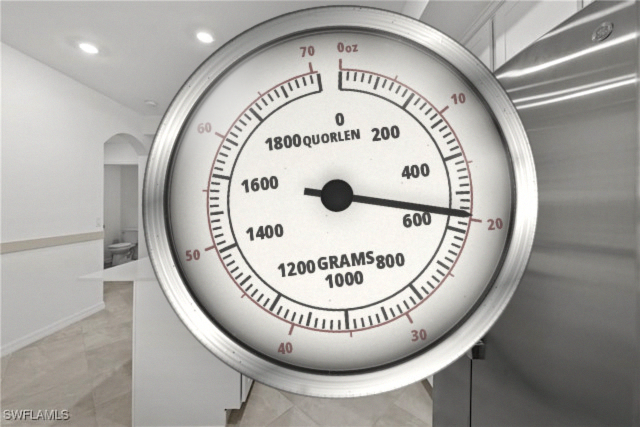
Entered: 560 g
